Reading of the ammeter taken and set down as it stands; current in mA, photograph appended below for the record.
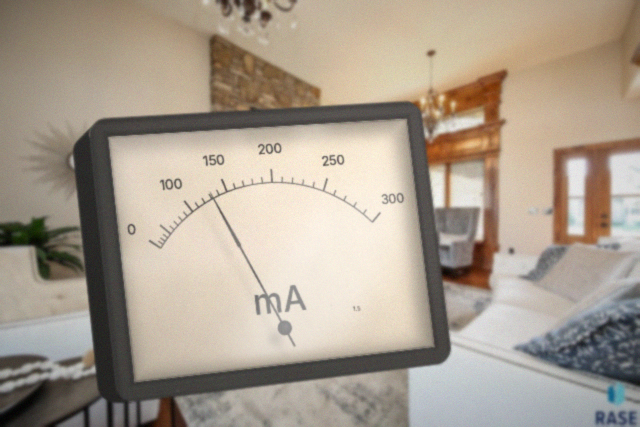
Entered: 130 mA
